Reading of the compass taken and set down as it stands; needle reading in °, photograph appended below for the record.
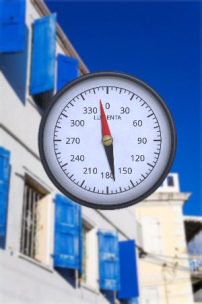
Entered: 350 °
